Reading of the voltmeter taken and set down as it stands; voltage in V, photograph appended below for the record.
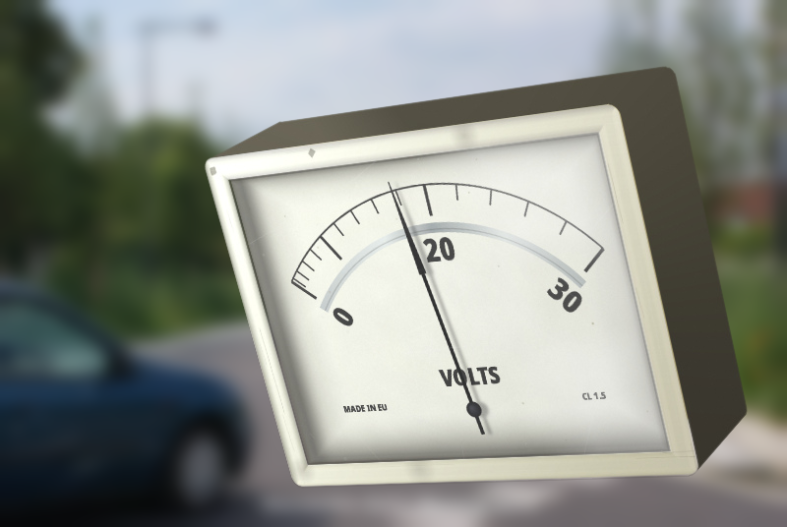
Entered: 18 V
